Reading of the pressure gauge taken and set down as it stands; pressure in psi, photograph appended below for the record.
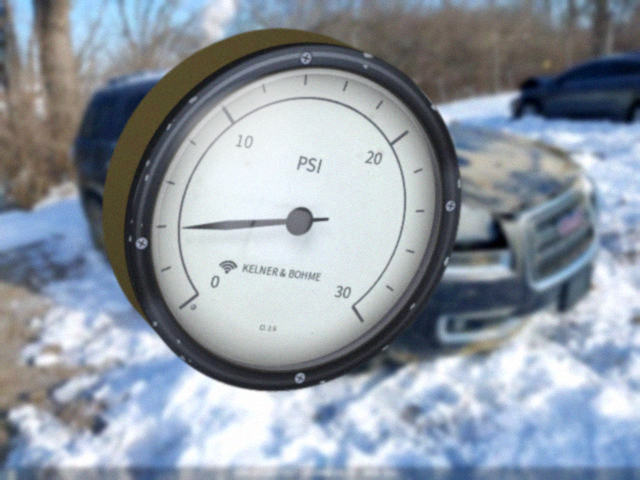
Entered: 4 psi
